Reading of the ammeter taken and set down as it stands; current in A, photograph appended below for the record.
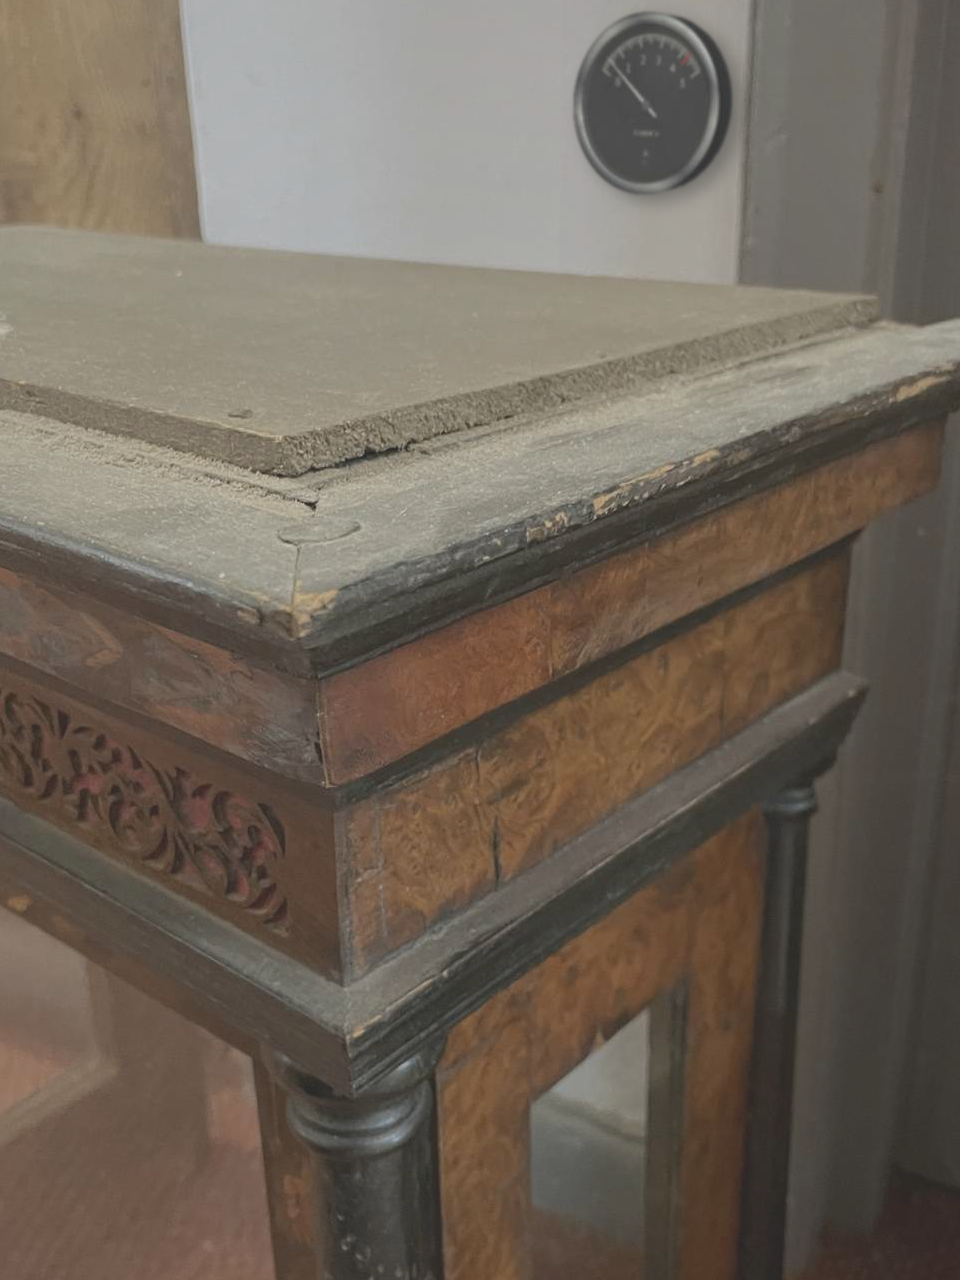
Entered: 0.5 A
